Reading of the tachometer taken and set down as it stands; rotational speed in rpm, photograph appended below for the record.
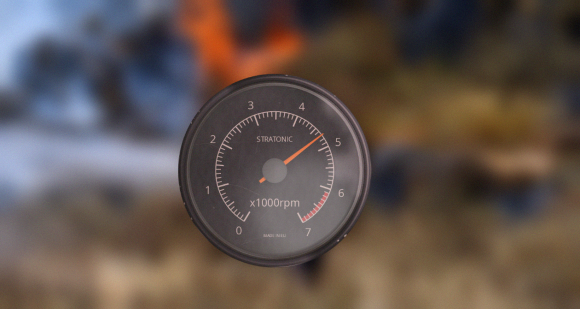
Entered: 4700 rpm
